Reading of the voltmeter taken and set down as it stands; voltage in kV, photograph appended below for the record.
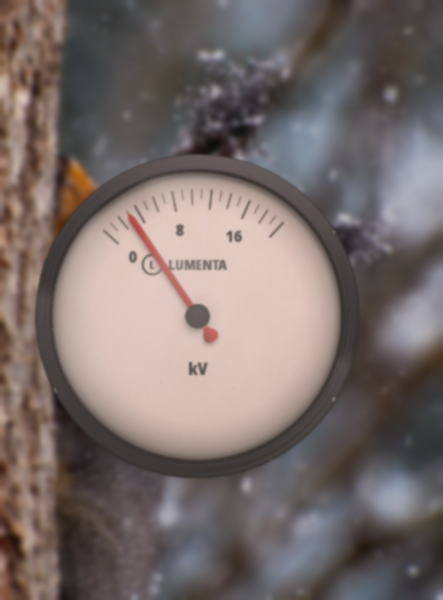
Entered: 3 kV
